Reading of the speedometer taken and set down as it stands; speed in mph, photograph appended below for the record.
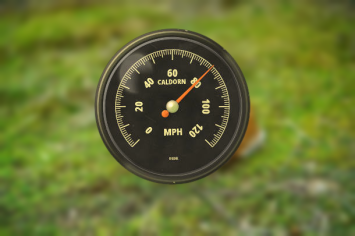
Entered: 80 mph
